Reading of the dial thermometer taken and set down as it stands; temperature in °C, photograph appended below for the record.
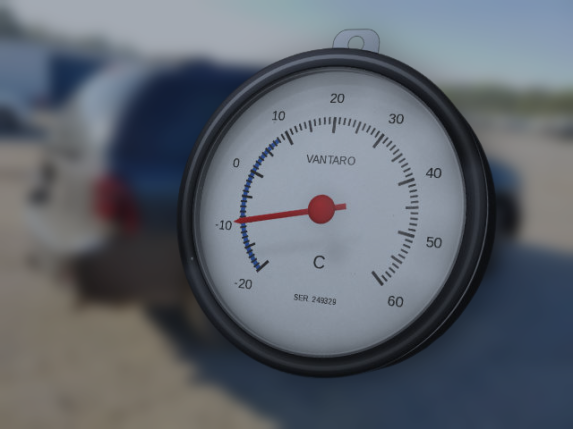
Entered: -10 °C
